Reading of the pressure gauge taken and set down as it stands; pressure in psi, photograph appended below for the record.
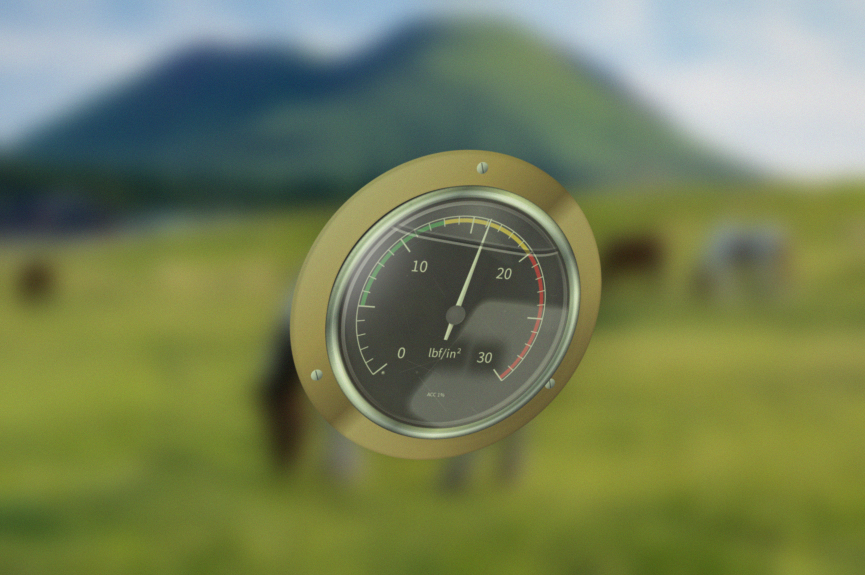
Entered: 16 psi
